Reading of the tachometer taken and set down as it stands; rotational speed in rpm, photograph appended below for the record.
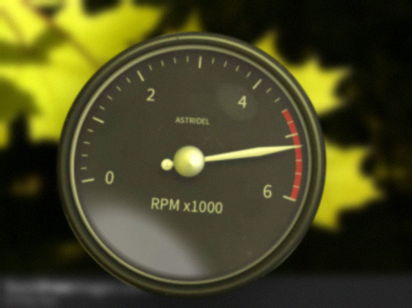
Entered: 5200 rpm
